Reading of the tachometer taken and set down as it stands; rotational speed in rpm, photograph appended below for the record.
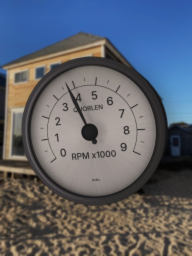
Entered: 3750 rpm
